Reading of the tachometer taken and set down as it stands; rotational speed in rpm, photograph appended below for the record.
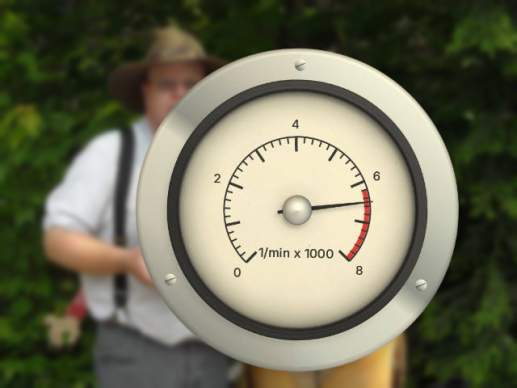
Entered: 6500 rpm
